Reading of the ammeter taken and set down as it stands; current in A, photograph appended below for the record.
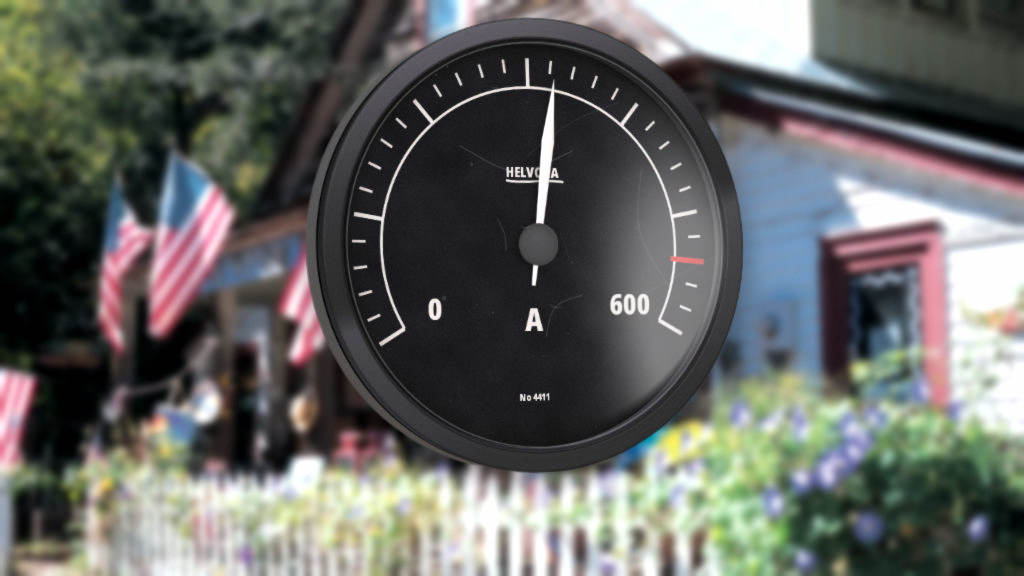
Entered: 320 A
